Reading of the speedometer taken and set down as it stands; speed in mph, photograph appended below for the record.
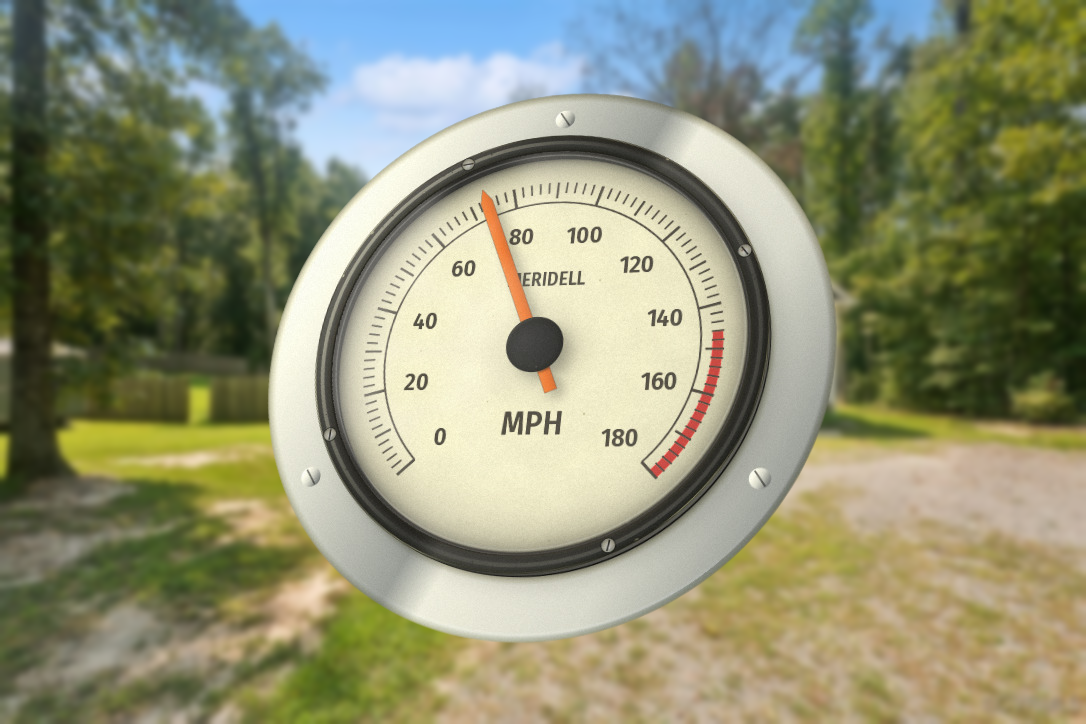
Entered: 74 mph
